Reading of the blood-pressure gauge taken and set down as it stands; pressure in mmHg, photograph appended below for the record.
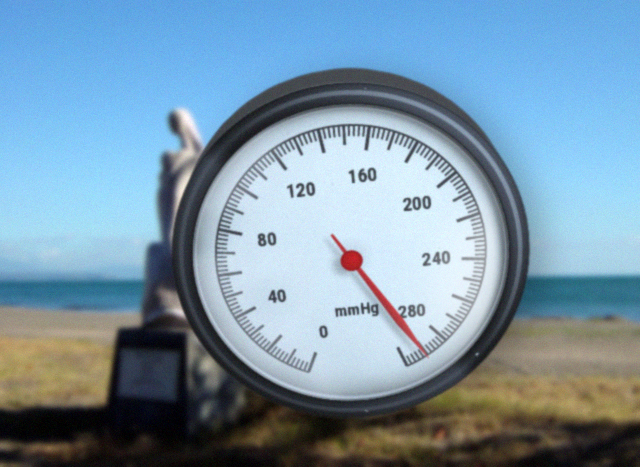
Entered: 290 mmHg
